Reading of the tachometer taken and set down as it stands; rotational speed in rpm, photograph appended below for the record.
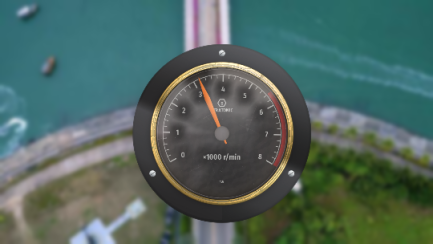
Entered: 3200 rpm
